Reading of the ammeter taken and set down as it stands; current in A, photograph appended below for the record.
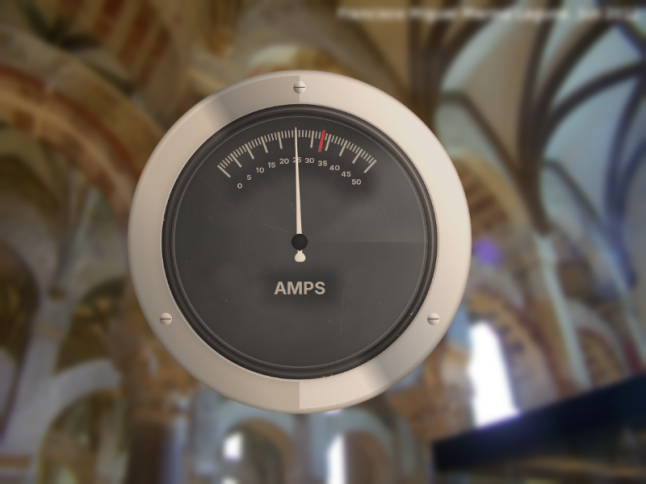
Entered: 25 A
